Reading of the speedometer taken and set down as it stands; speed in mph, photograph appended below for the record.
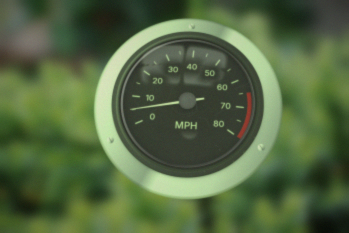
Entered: 5 mph
